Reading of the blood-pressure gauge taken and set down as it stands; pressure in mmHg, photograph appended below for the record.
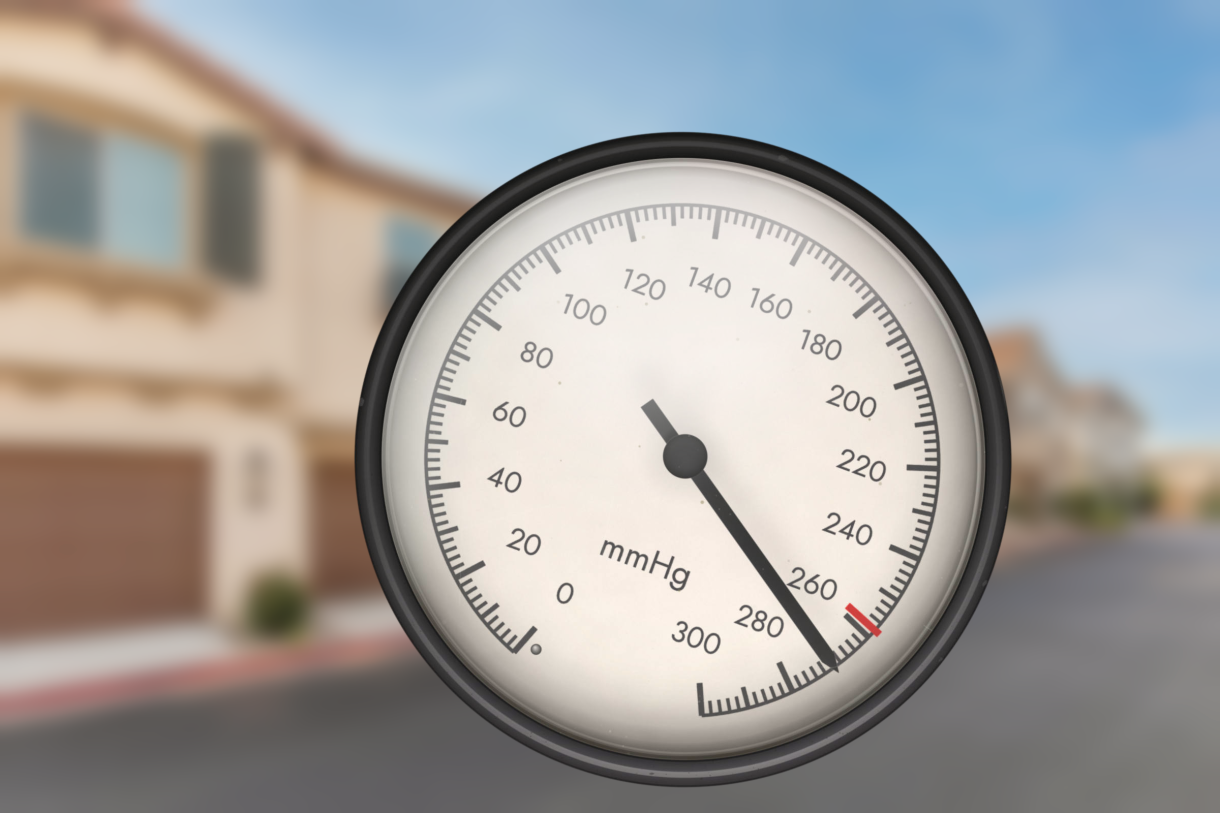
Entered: 270 mmHg
